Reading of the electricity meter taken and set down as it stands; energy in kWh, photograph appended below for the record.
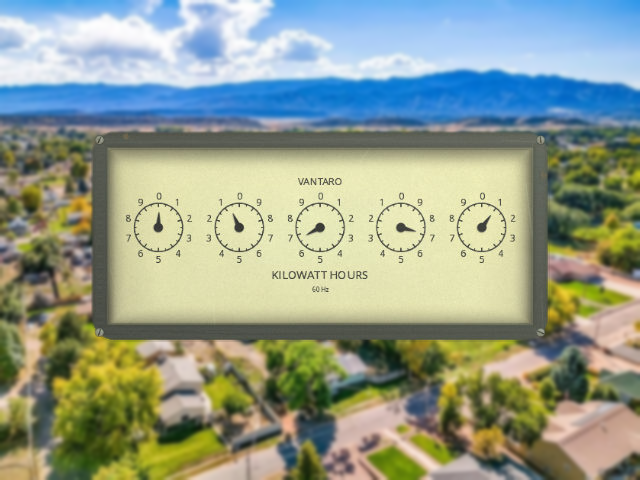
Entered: 671 kWh
